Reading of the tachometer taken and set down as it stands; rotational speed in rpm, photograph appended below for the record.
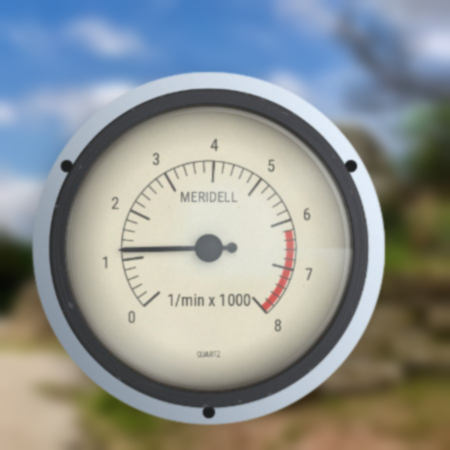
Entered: 1200 rpm
